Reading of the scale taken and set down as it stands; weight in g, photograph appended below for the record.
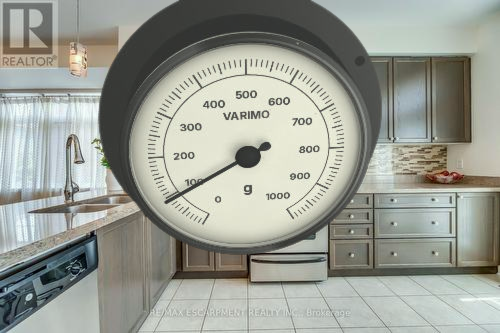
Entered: 100 g
